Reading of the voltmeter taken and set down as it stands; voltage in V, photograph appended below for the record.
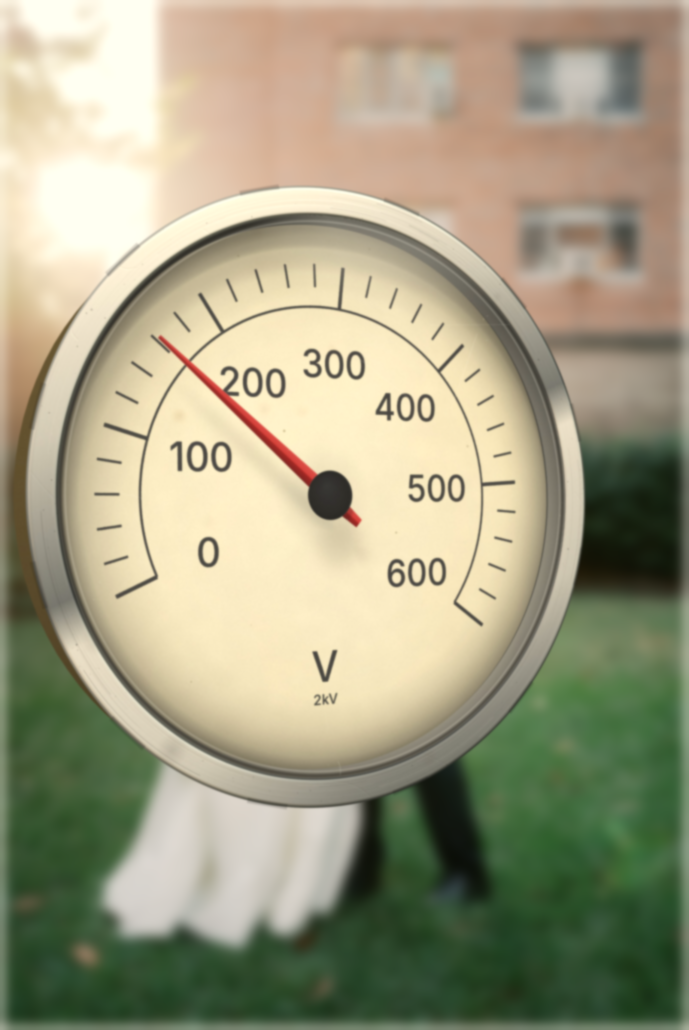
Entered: 160 V
